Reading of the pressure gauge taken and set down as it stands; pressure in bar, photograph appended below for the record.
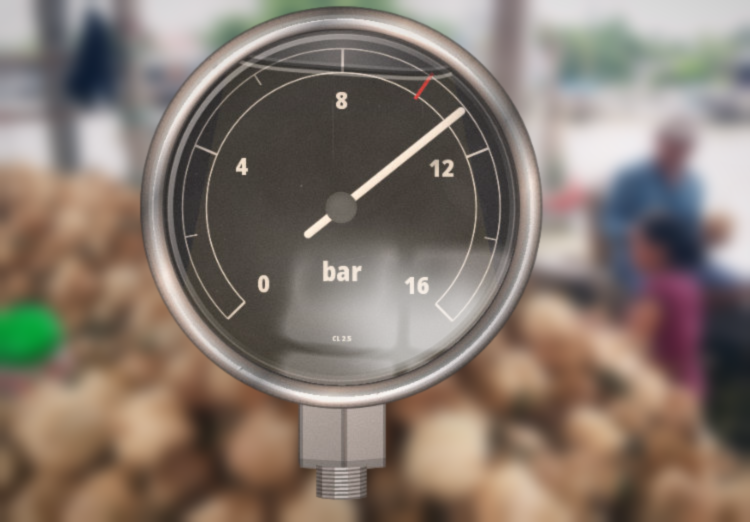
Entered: 11 bar
